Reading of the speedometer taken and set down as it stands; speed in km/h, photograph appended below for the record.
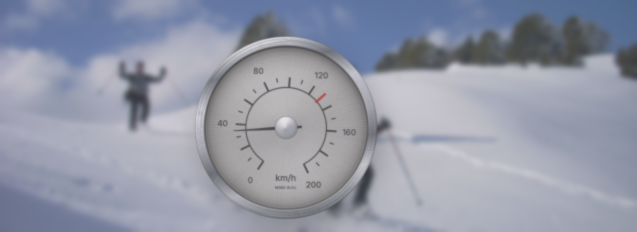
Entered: 35 km/h
